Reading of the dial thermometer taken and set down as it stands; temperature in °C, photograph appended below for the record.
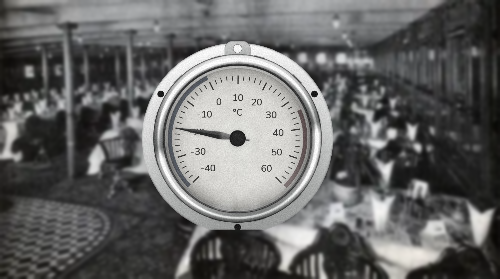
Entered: -20 °C
